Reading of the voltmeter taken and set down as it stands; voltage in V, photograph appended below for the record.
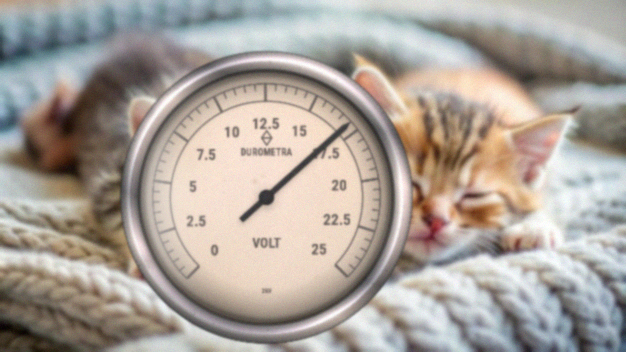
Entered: 17 V
